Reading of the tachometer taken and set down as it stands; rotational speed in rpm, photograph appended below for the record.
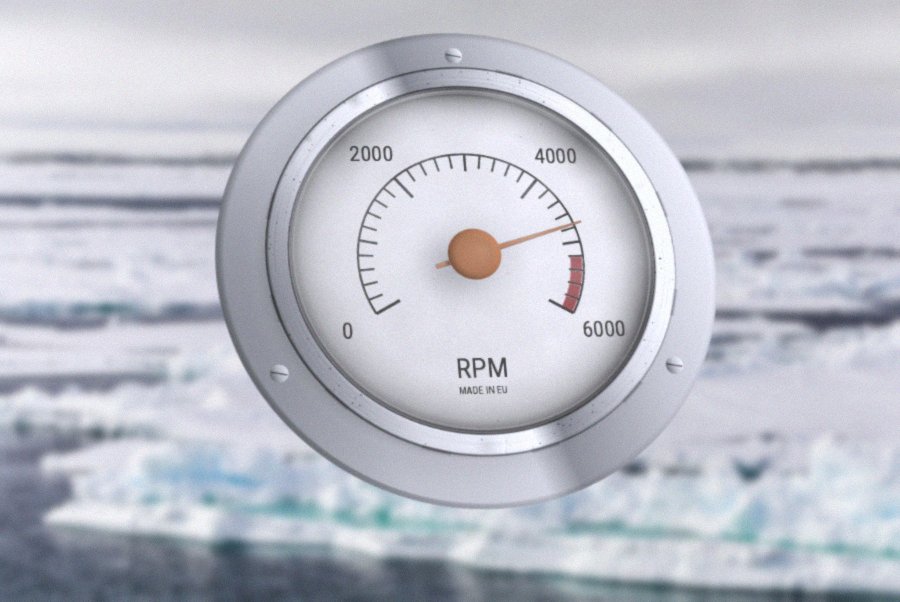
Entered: 4800 rpm
